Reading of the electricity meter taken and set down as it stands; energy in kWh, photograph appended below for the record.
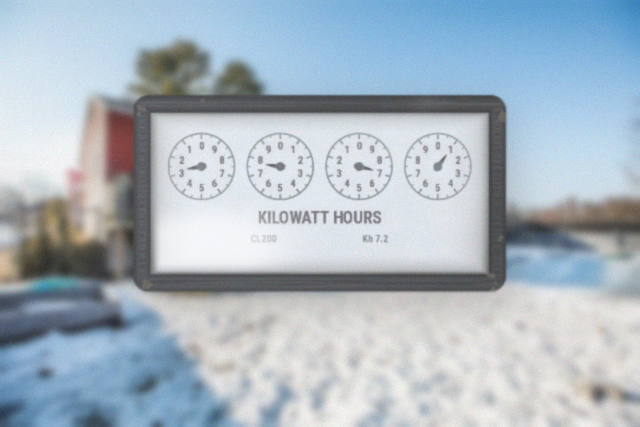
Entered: 2771 kWh
